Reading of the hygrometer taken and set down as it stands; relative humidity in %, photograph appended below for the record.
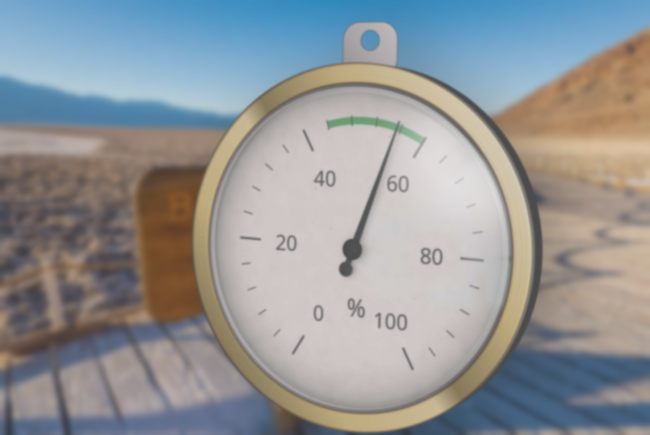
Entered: 56 %
